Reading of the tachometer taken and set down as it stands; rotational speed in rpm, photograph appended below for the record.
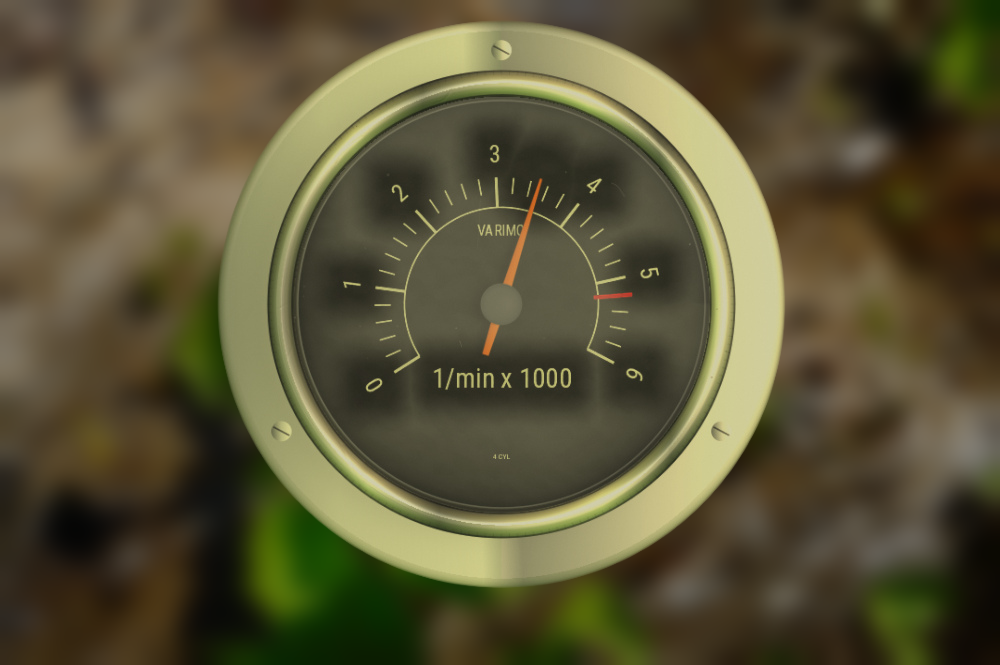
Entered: 3500 rpm
